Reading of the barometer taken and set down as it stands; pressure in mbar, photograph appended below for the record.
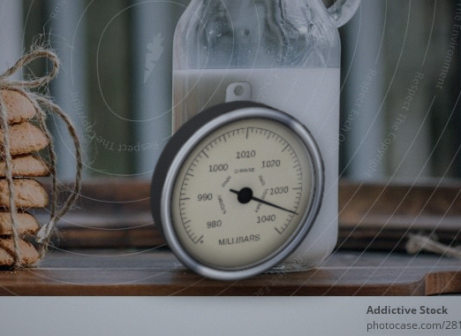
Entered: 1035 mbar
